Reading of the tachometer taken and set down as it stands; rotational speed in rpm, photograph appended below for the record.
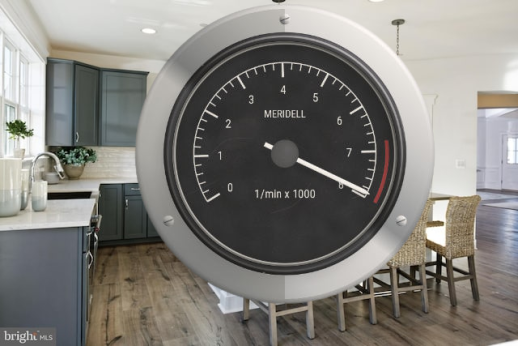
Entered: 7900 rpm
